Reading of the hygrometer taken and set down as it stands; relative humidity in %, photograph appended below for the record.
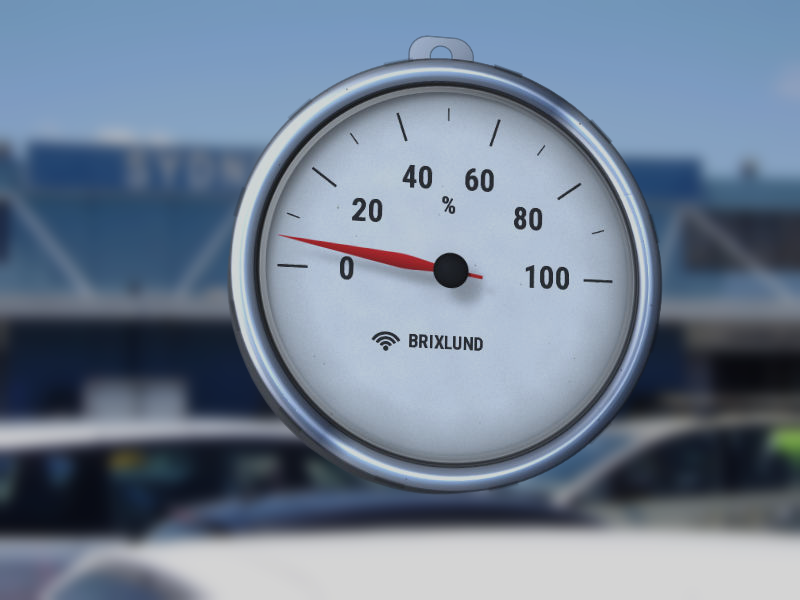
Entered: 5 %
